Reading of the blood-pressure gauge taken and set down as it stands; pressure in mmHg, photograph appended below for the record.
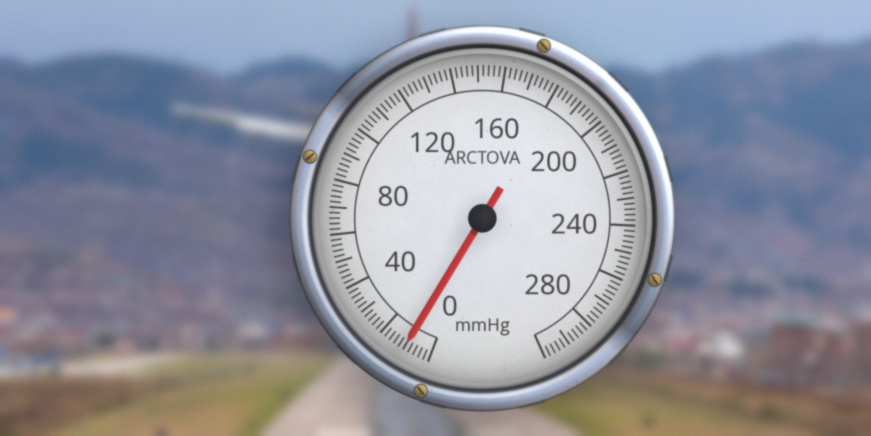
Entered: 10 mmHg
